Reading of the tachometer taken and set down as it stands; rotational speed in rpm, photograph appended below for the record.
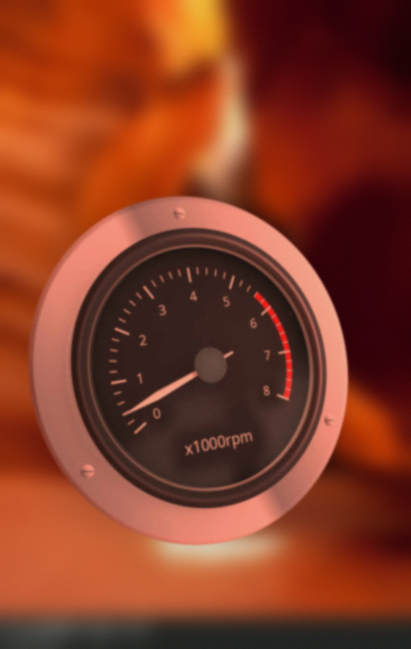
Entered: 400 rpm
